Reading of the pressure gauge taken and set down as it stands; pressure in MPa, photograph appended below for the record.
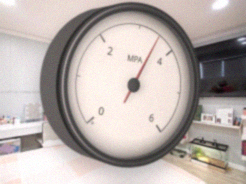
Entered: 3.5 MPa
